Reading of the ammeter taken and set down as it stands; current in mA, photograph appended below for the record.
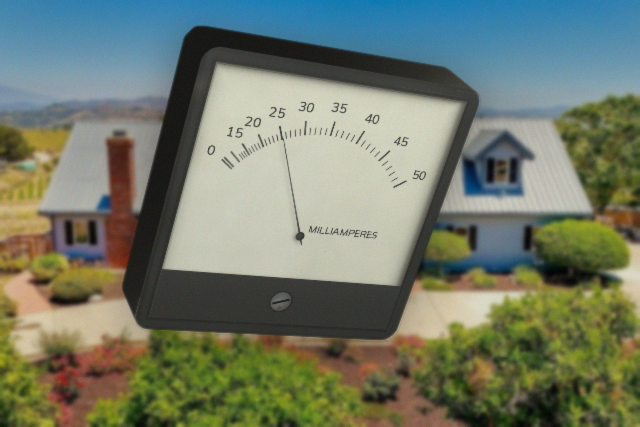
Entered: 25 mA
